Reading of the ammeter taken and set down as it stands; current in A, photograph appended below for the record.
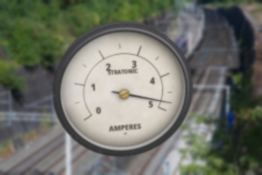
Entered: 4.75 A
